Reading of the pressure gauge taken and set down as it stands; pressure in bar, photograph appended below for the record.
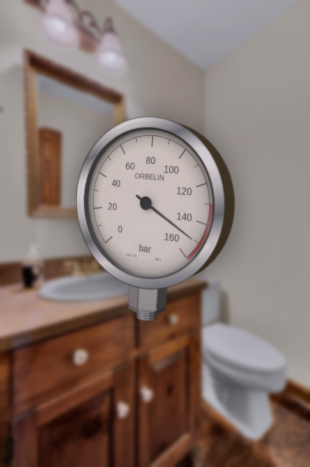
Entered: 150 bar
